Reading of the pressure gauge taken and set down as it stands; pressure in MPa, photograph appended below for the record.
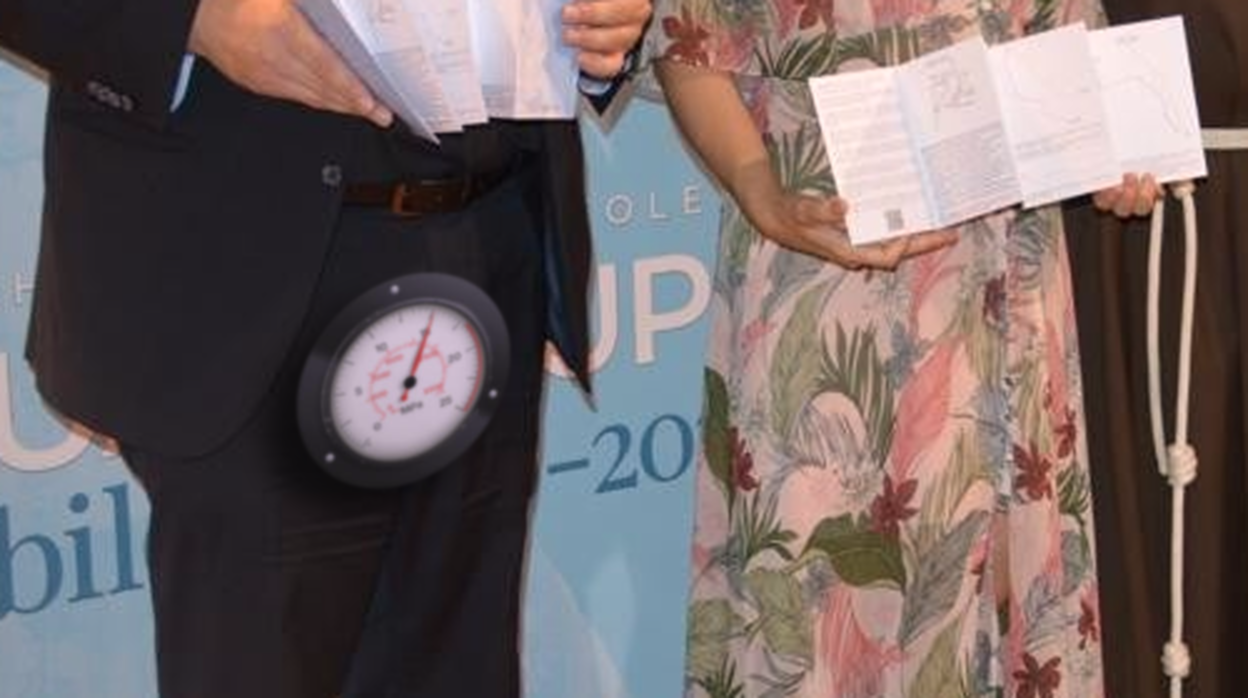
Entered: 15 MPa
